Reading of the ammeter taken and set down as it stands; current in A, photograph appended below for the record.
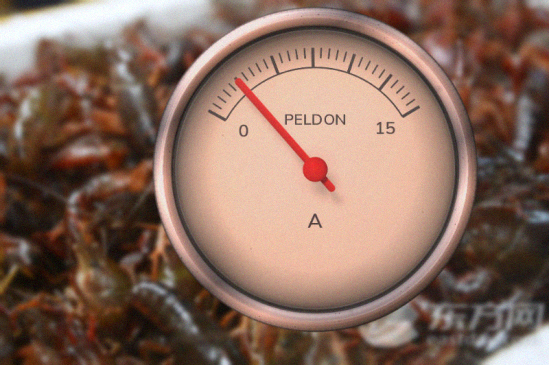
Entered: 2.5 A
